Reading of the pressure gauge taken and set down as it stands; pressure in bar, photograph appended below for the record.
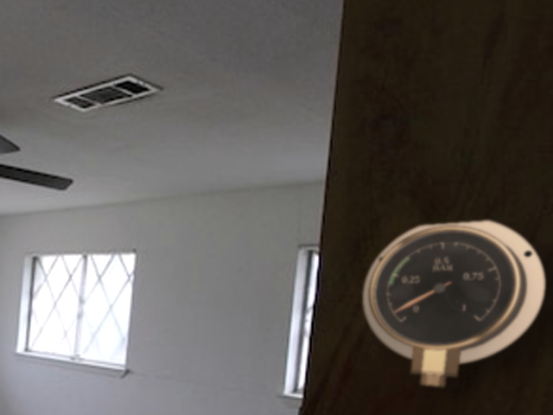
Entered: 0.05 bar
